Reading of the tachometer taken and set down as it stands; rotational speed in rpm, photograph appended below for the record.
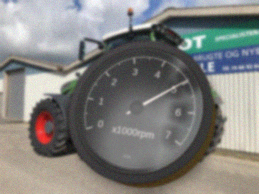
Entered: 5000 rpm
